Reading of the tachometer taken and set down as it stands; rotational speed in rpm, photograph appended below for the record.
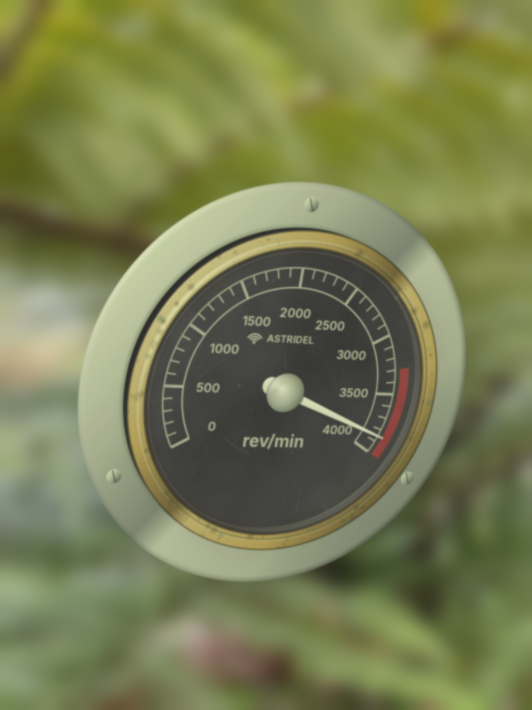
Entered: 3850 rpm
